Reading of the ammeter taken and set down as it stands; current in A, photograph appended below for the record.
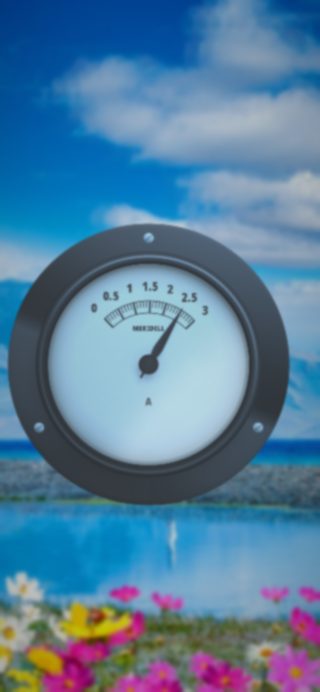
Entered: 2.5 A
